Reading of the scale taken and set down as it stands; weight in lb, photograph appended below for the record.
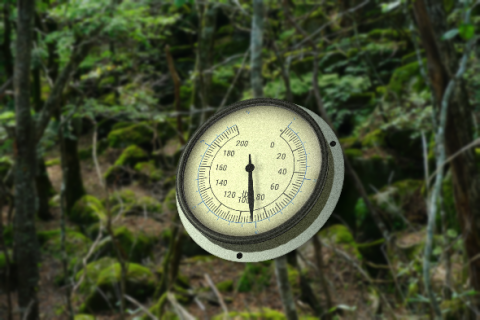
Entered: 90 lb
